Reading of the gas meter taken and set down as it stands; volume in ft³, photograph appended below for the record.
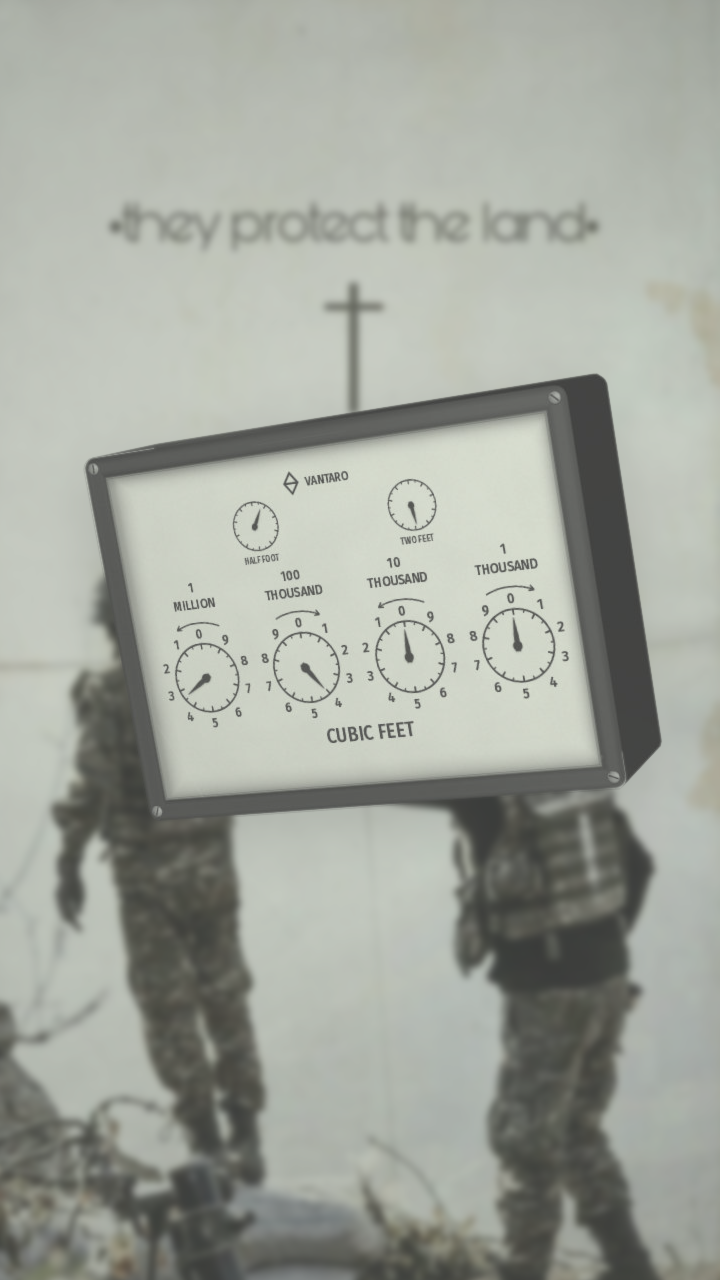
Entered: 340000 ft³
